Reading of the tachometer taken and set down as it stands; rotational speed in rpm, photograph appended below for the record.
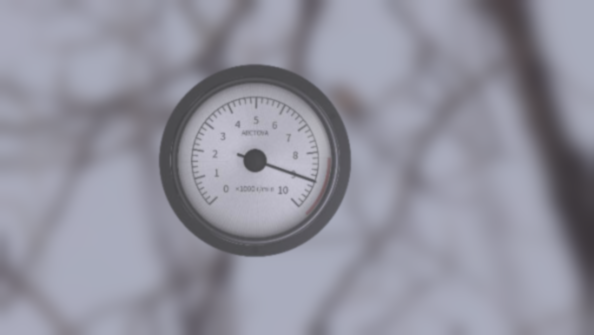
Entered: 9000 rpm
